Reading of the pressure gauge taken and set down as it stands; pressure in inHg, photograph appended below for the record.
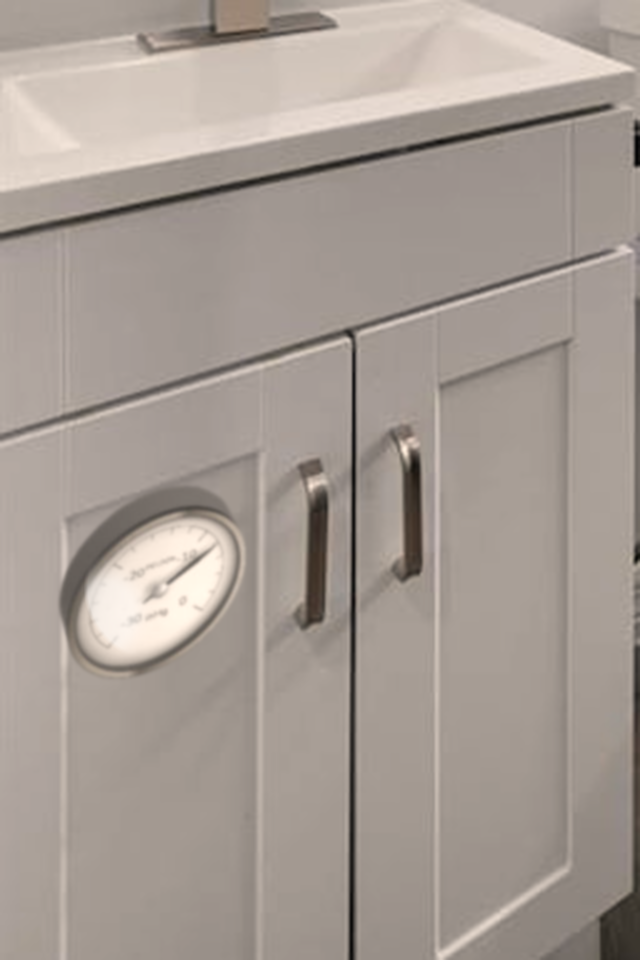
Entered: -8 inHg
